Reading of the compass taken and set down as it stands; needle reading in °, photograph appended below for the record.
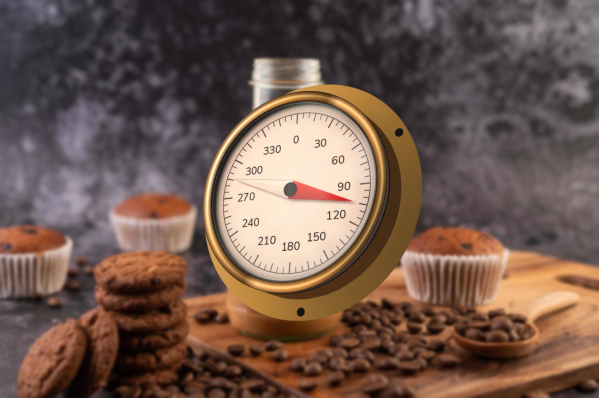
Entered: 105 °
